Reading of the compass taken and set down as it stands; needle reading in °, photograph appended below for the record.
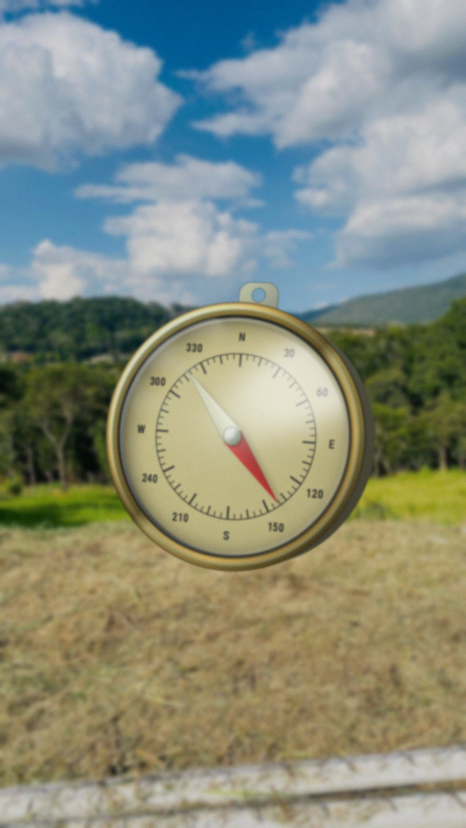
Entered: 140 °
